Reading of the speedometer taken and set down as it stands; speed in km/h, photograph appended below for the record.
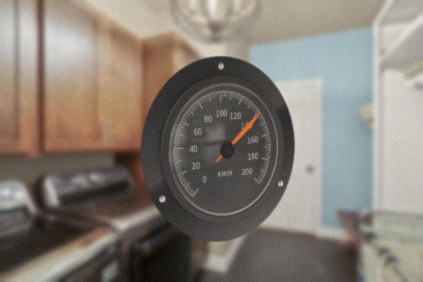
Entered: 140 km/h
